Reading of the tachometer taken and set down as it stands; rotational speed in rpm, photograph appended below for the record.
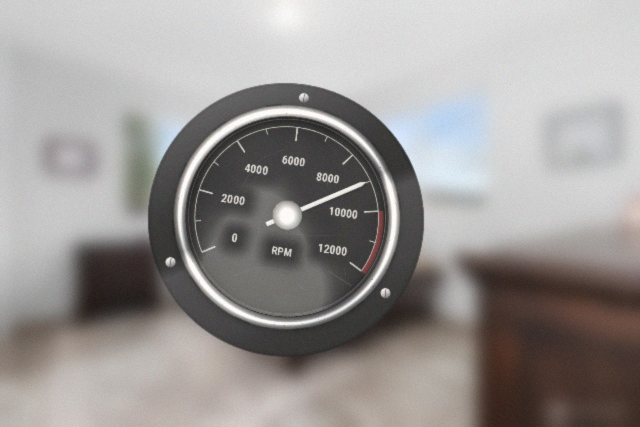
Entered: 9000 rpm
